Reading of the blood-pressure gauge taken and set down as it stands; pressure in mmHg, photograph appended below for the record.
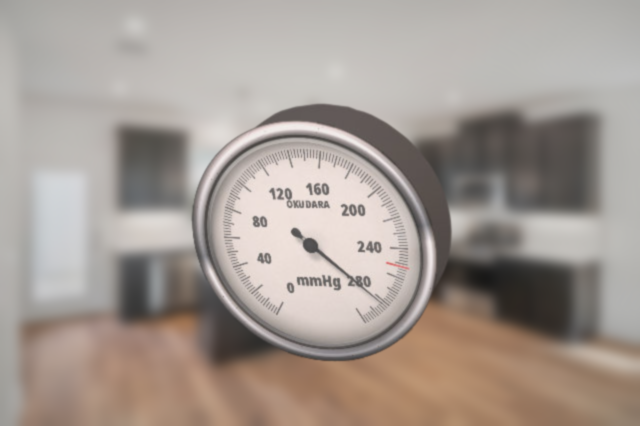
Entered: 280 mmHg
